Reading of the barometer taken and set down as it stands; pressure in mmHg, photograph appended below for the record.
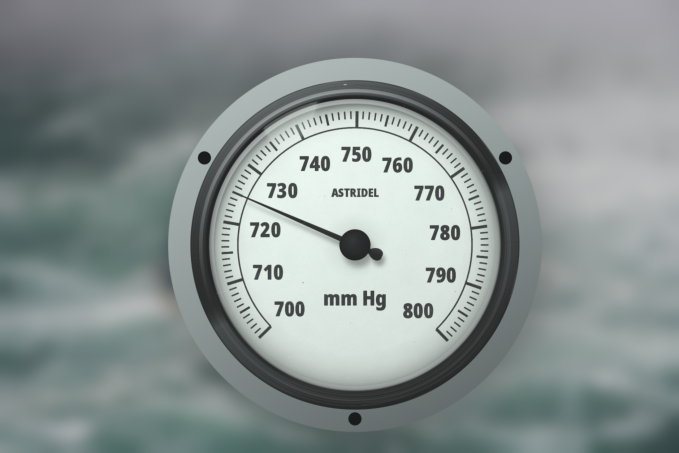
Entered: 725 mmHg
